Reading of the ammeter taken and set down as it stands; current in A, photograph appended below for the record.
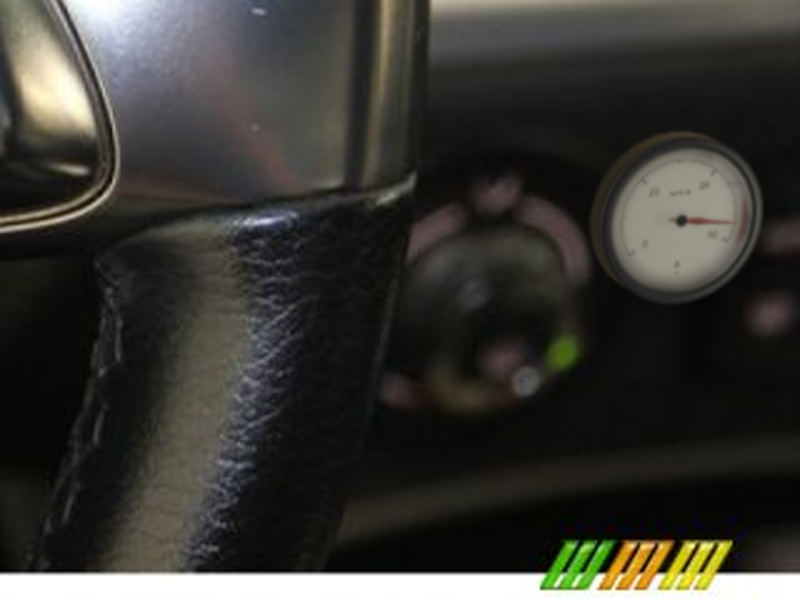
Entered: 27.5 A
